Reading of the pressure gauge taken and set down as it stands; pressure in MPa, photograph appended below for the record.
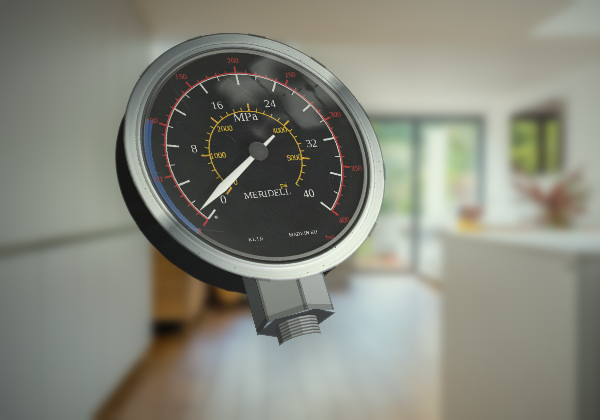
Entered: 1 MPa
